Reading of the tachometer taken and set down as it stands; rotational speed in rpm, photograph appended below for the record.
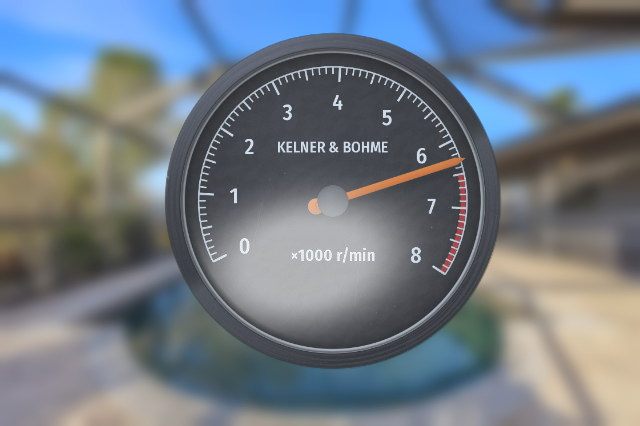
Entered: 6300 rpm
